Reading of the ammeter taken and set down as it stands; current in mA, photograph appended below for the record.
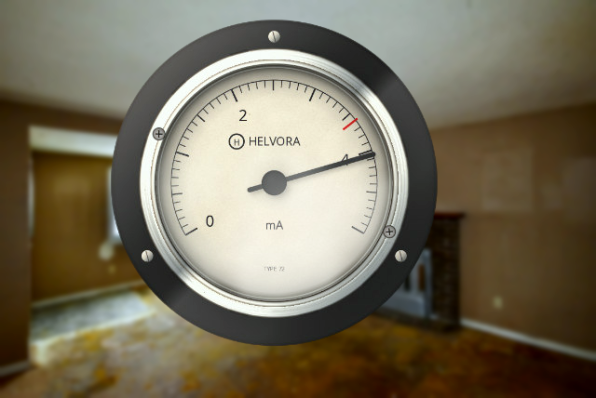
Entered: 4.05 mA
